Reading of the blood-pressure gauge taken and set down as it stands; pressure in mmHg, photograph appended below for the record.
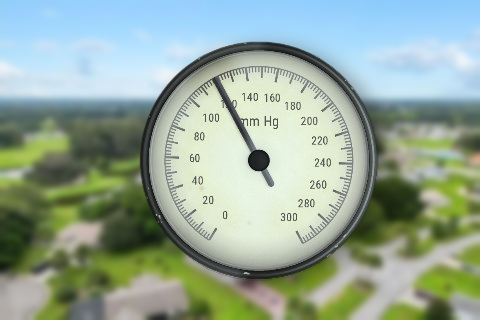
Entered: 120 mmHg
